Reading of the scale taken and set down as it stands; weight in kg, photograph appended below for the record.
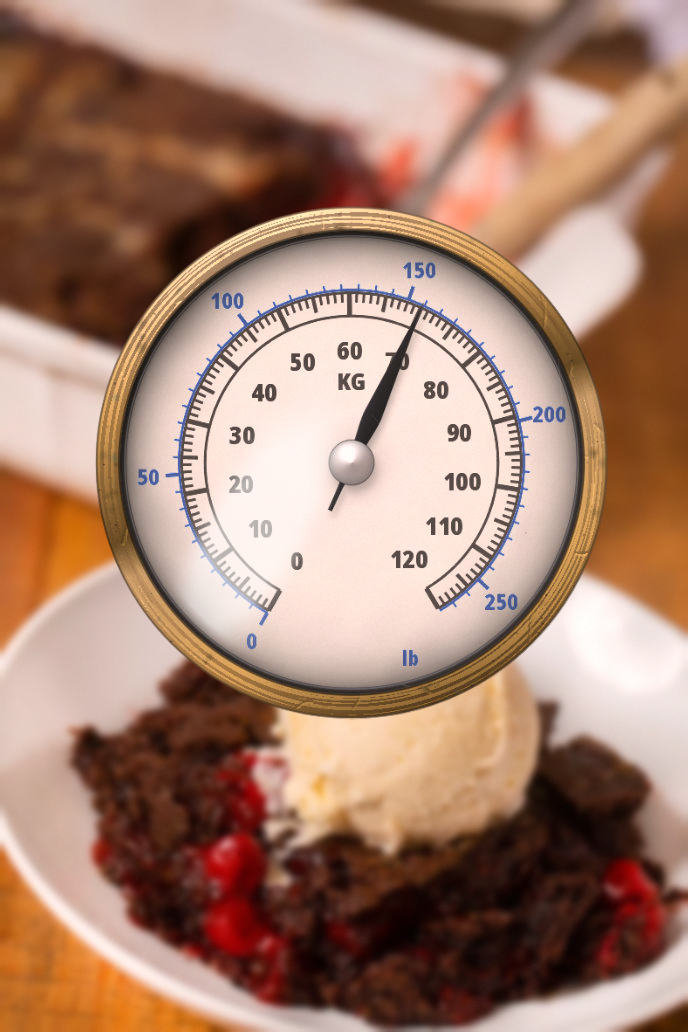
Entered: 70 kg
